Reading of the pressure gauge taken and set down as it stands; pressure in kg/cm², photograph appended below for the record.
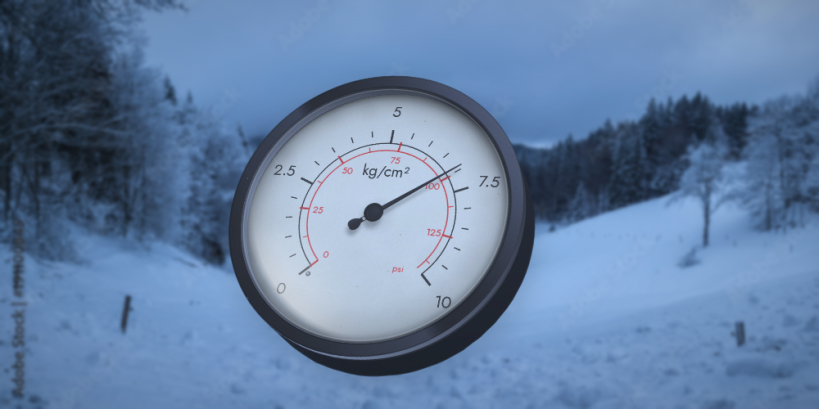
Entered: 7 kg/cm²
